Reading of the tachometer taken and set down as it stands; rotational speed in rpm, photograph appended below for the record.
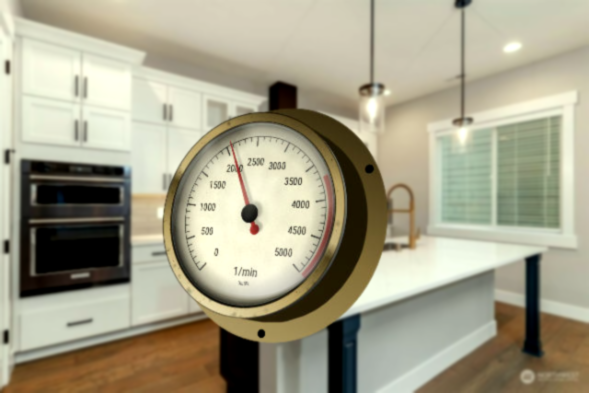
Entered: 2100 rpm
